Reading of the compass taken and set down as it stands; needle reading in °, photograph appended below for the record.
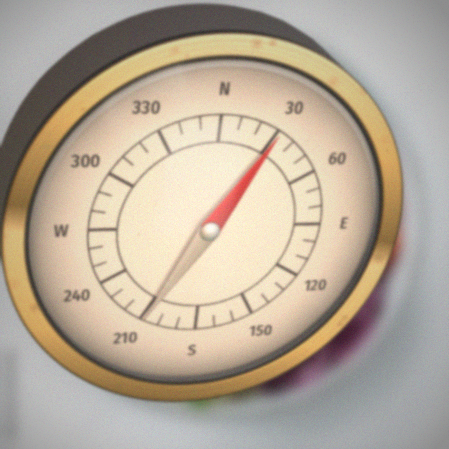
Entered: 30 °
